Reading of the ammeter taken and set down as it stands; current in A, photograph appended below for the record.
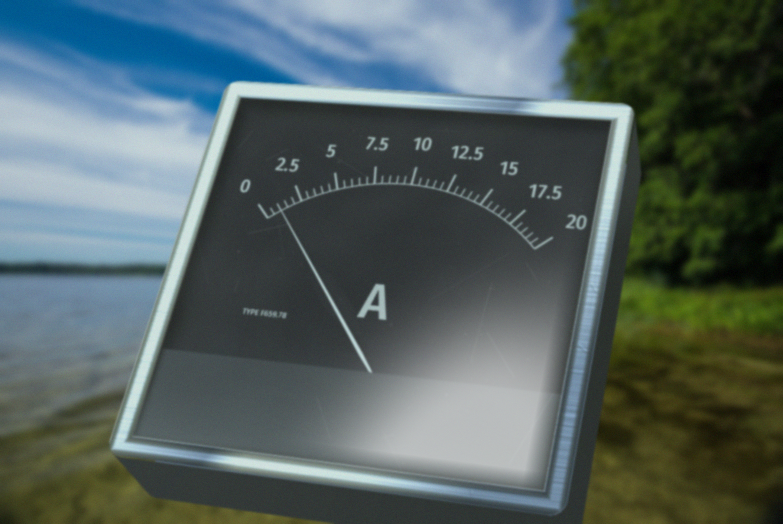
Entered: 1 A
